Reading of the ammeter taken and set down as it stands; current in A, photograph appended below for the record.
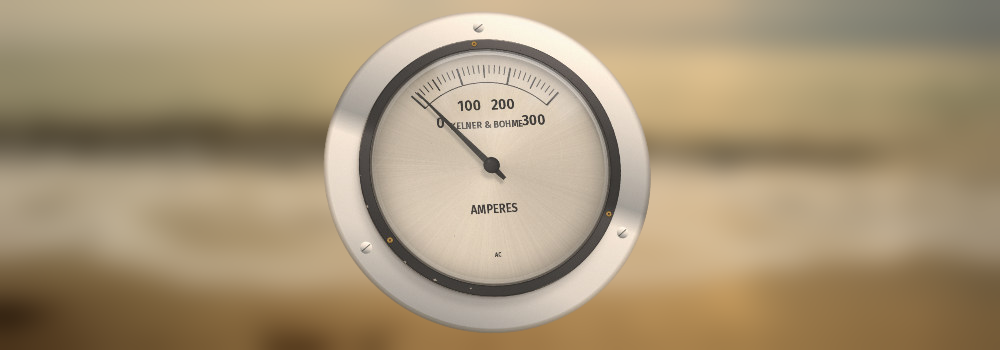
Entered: 10 A
